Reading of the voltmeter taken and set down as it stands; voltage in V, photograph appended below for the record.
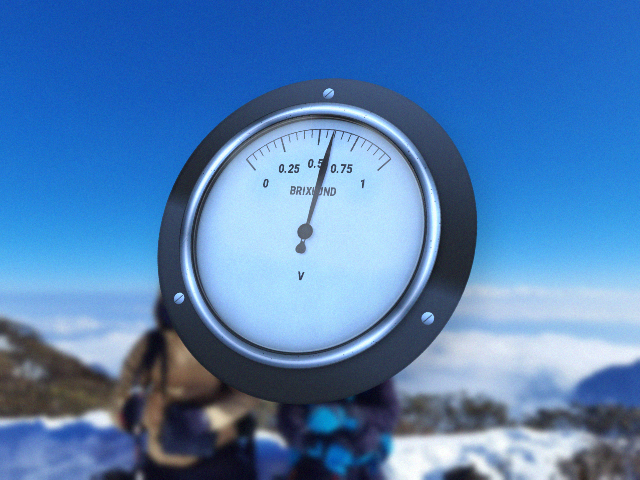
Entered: 0.6 V
